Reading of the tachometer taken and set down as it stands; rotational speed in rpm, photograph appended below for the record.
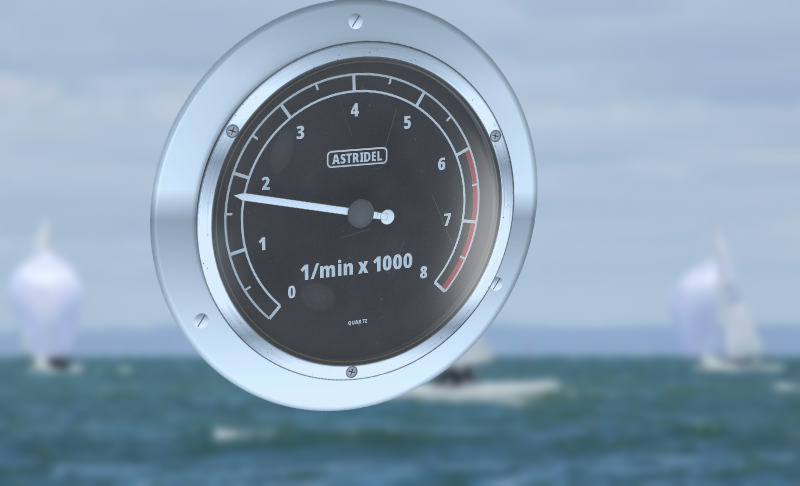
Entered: 1750 rpm
